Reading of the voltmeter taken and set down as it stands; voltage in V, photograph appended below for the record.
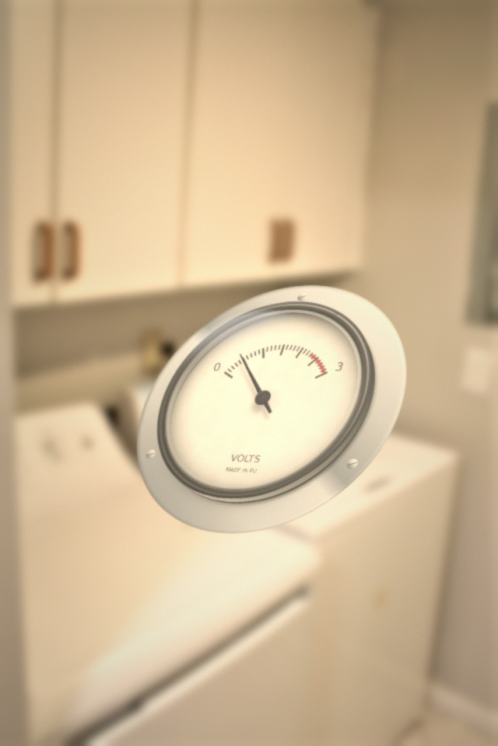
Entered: 0.5 V
